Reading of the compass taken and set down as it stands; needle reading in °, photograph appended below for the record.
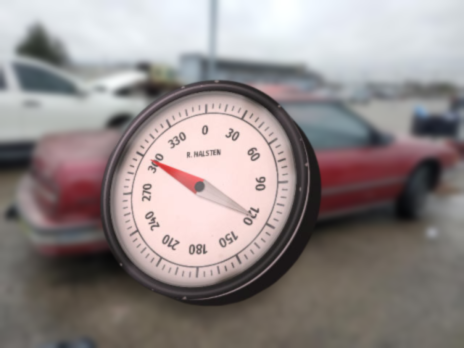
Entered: 300 °
